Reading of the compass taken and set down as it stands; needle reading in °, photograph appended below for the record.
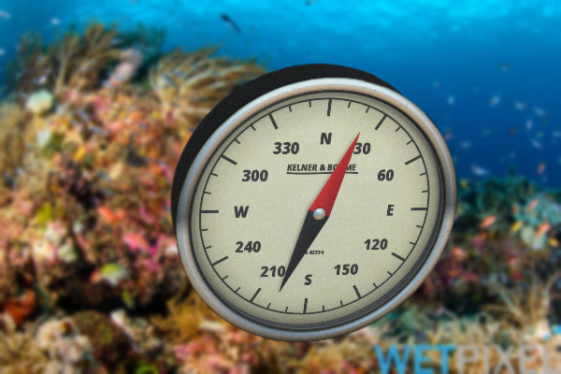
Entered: 20 °
